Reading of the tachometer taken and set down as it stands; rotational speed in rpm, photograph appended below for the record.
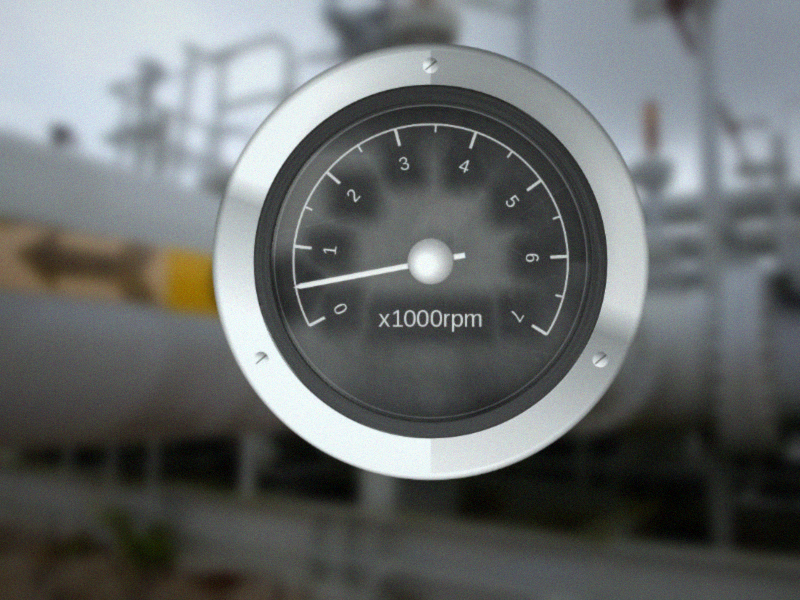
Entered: 500 rpm
